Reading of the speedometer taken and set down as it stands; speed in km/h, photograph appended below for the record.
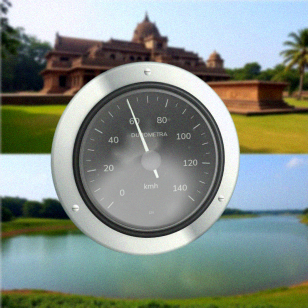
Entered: 60 km/h
